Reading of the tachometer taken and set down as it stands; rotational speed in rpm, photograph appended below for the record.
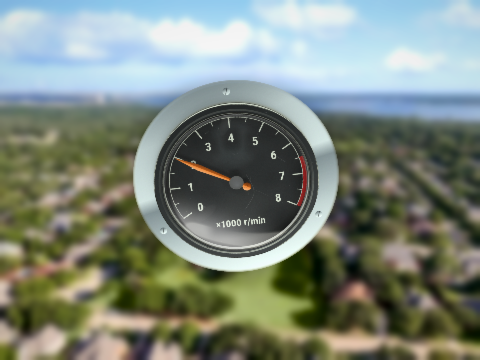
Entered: 2000 rpm
